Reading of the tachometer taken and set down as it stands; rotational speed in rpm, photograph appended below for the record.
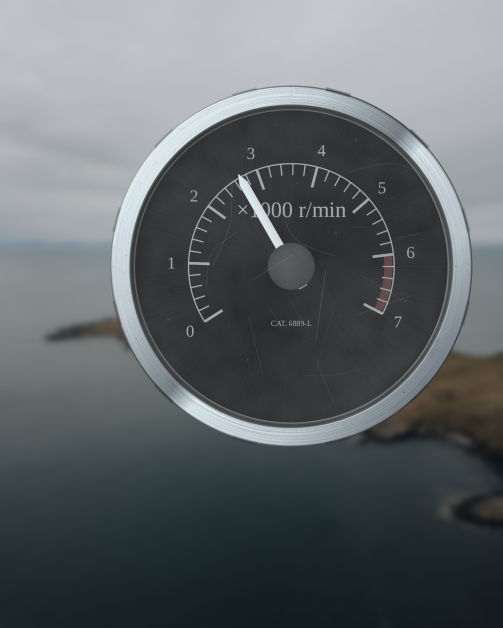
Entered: 2700 rpm
